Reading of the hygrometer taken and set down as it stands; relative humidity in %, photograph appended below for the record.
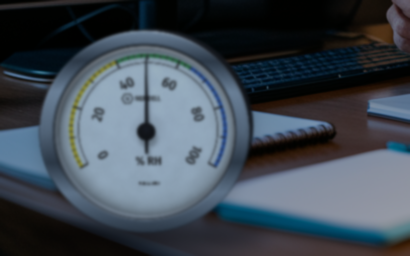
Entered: 50 %
